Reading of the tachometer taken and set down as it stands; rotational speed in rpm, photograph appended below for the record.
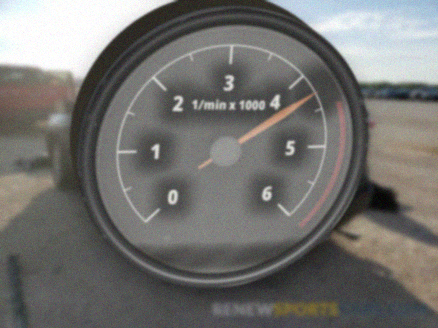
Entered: 4250 rpm
